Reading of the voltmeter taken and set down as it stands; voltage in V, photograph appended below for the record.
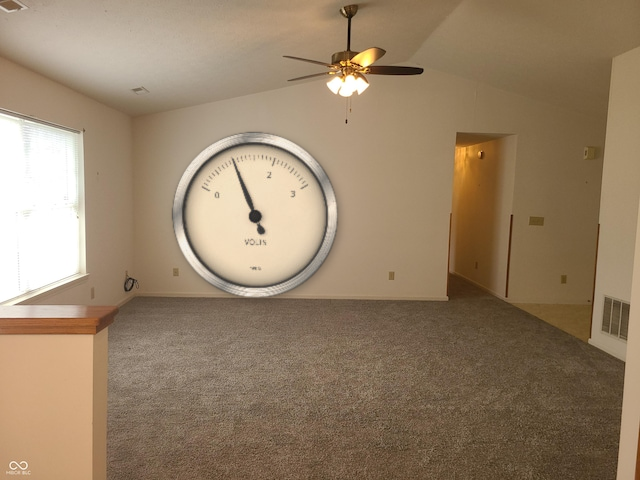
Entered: 1 V
